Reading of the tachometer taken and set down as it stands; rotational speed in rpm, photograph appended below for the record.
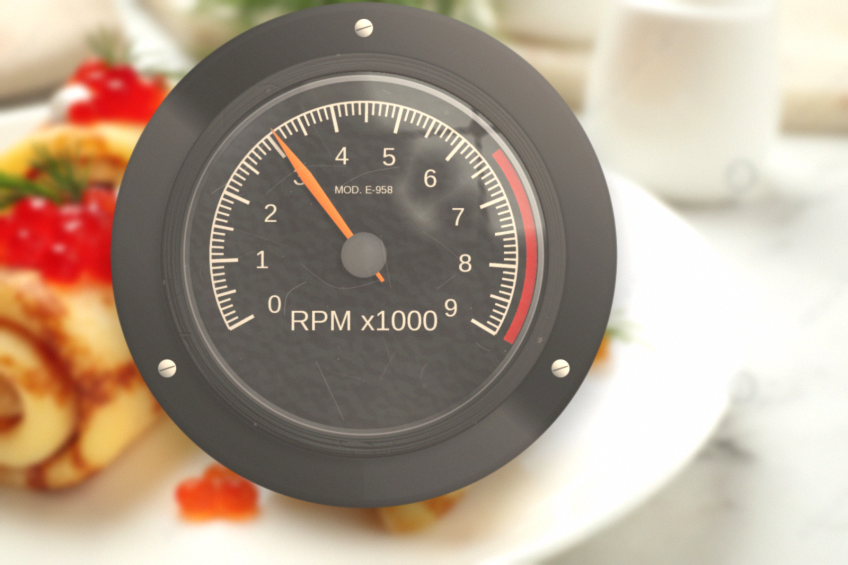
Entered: 3100 rpm
